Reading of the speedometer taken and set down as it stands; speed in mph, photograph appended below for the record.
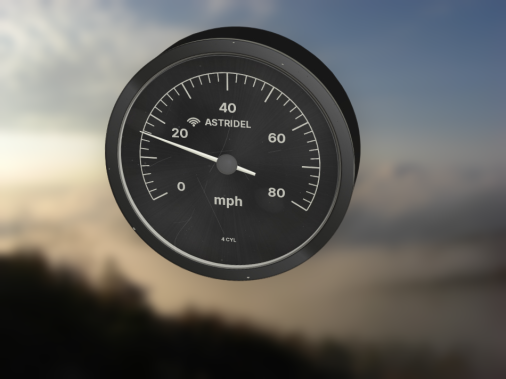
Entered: 16 mph
